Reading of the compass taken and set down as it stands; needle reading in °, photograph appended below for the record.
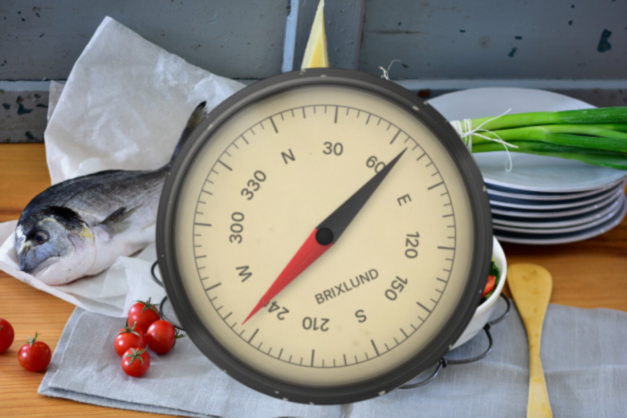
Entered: 247.5 °
